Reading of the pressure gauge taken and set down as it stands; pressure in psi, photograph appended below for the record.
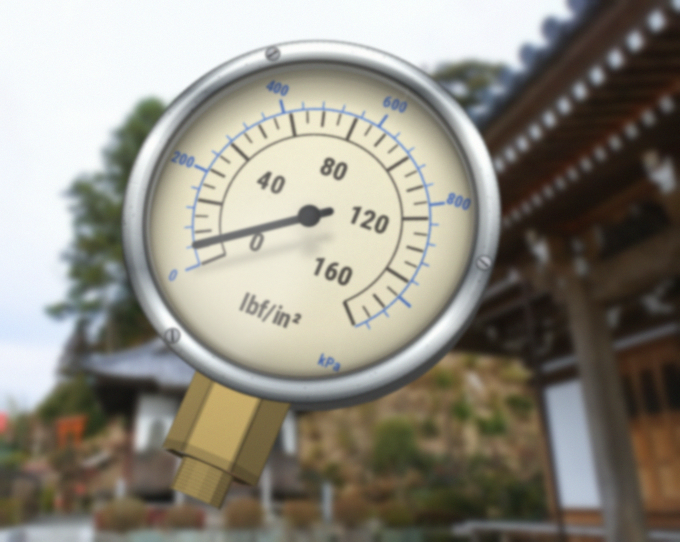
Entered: 5 psi
